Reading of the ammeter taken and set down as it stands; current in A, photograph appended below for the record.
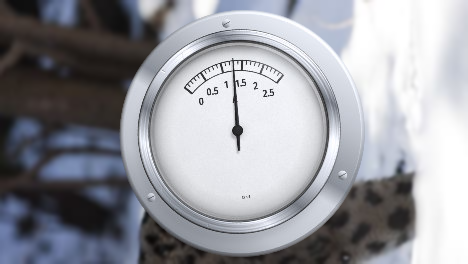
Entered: 1.3 A
